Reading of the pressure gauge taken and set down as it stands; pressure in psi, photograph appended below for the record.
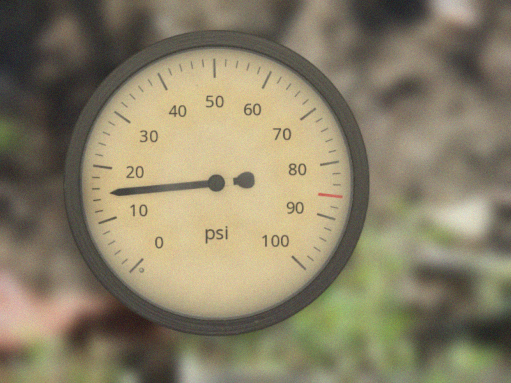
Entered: 15 psi
